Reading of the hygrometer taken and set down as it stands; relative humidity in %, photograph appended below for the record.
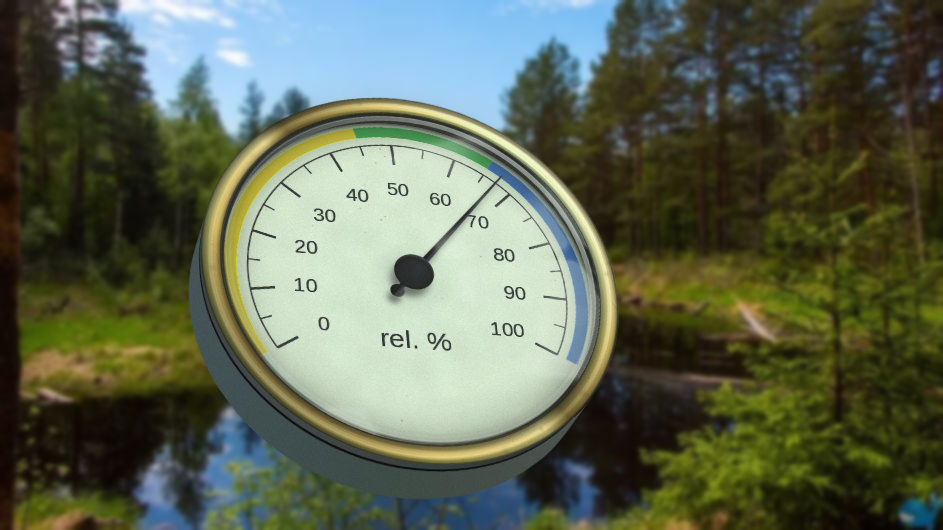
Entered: 67.5 %
